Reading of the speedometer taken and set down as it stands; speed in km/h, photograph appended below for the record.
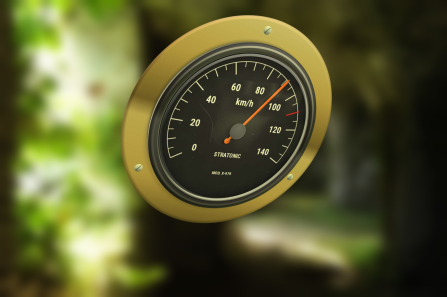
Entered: 90 km/h
